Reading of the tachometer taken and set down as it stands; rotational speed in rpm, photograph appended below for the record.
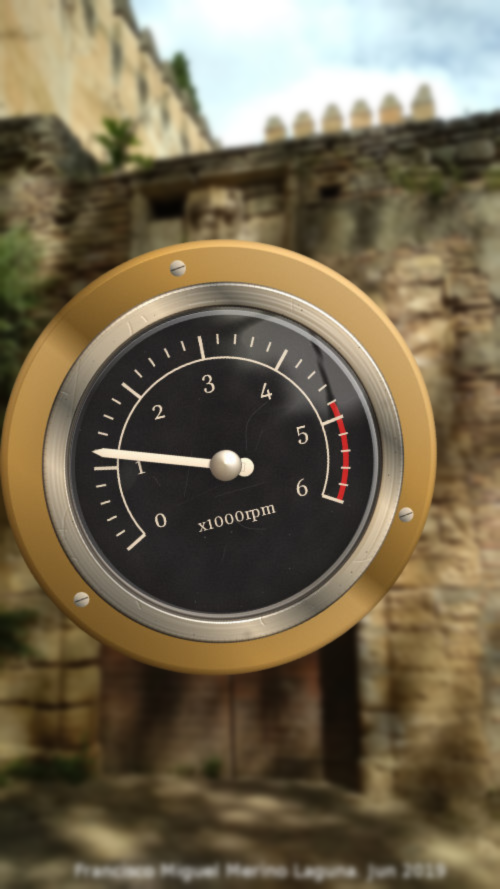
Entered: 1200 rpm
